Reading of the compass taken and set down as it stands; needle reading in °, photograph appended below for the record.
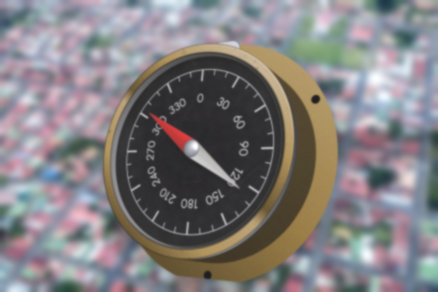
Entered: 305 °
